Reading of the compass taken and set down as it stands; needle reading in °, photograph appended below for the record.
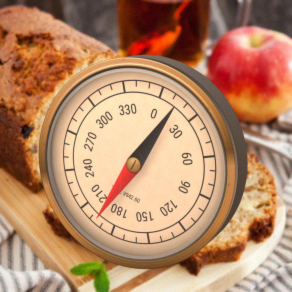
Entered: 195 °
